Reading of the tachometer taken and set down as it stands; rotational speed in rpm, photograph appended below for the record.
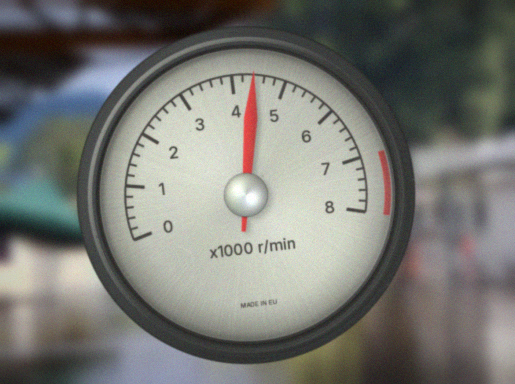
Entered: 4400 rpm
